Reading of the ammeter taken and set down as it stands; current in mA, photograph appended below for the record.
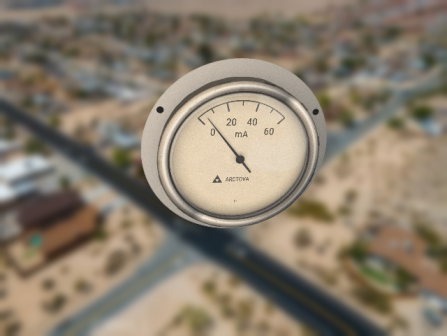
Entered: 5 mA
